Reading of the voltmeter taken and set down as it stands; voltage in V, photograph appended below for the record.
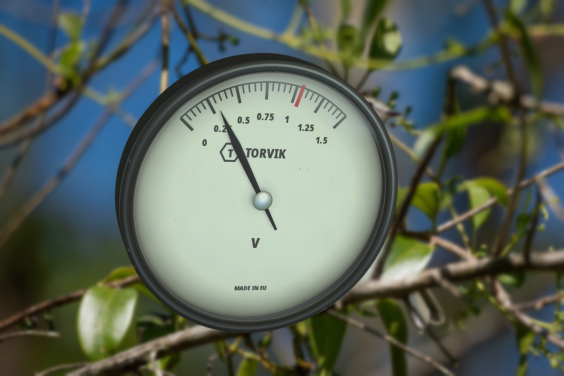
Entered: 0.3 V
